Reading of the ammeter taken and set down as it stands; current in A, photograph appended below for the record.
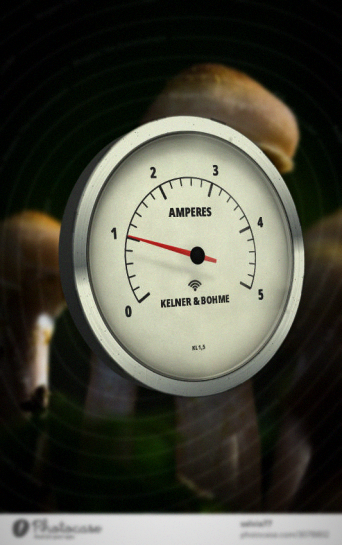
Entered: 1 A
